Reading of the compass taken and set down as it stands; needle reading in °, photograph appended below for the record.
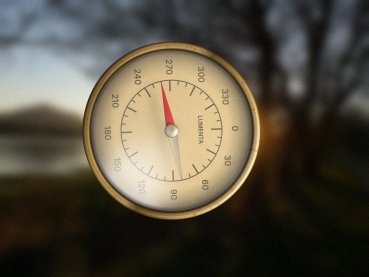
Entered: 260 °
